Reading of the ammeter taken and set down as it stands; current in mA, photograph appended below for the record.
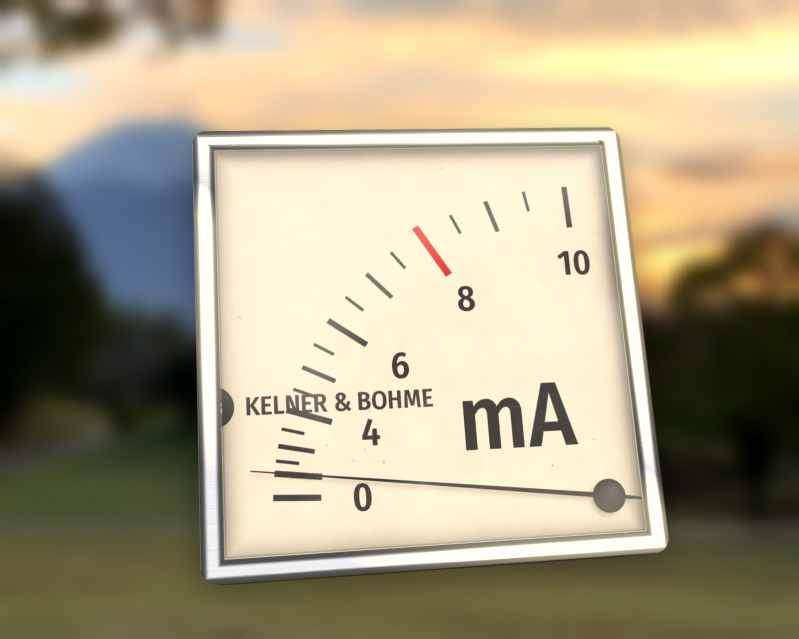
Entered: 2 mA
